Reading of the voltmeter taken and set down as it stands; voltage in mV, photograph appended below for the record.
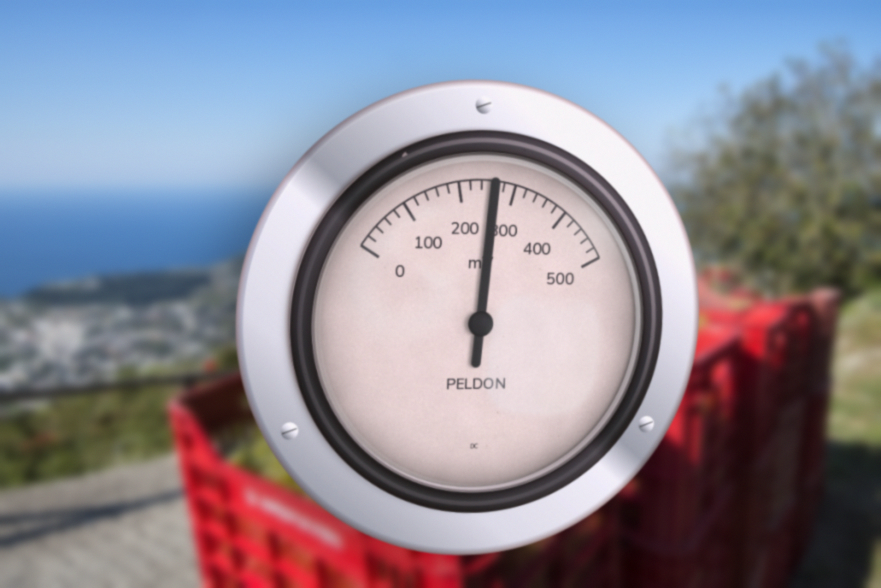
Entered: 260 mV
